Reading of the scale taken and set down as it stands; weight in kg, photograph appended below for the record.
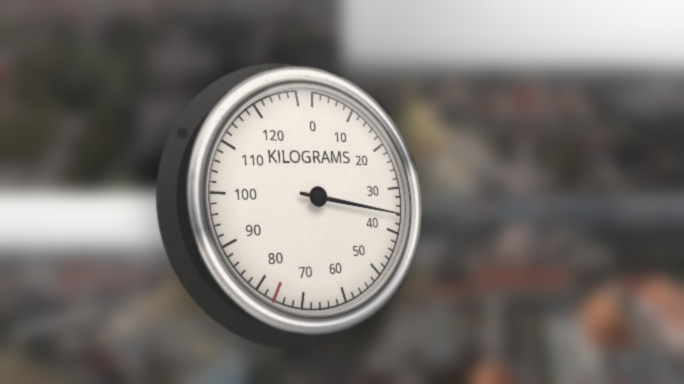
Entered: 36 kg
